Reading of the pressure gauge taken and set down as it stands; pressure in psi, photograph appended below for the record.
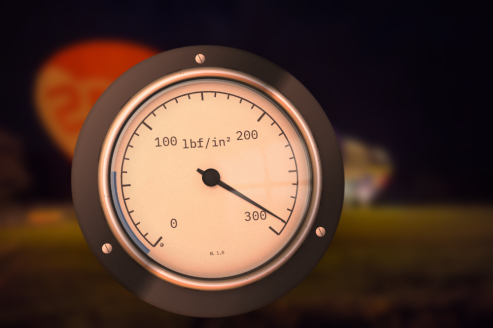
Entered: 290 psi
